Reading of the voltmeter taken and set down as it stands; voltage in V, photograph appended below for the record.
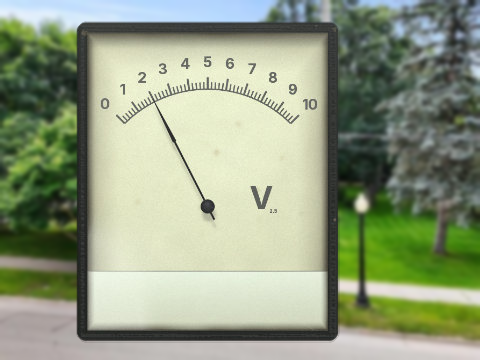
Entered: 2 V
